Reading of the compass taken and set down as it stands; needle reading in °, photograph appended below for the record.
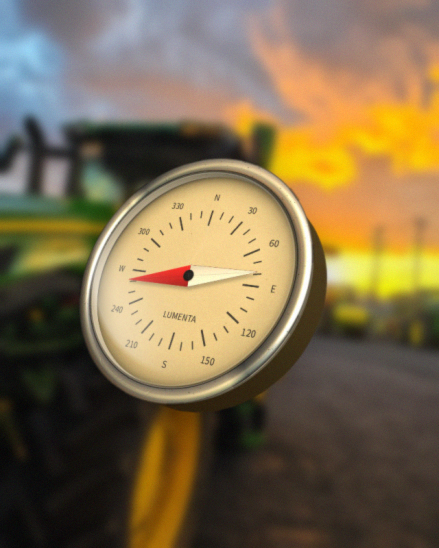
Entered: 260 °
